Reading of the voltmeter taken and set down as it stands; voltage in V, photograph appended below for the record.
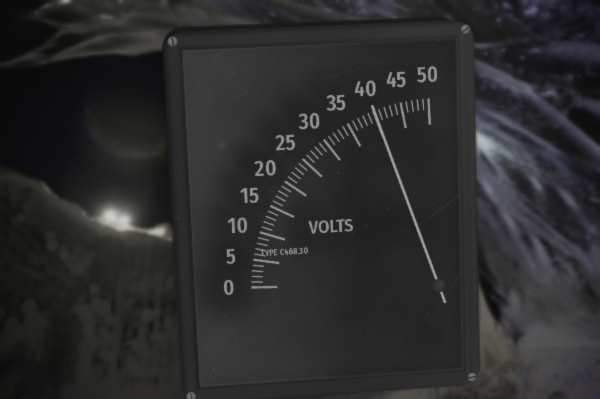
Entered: 40 V
